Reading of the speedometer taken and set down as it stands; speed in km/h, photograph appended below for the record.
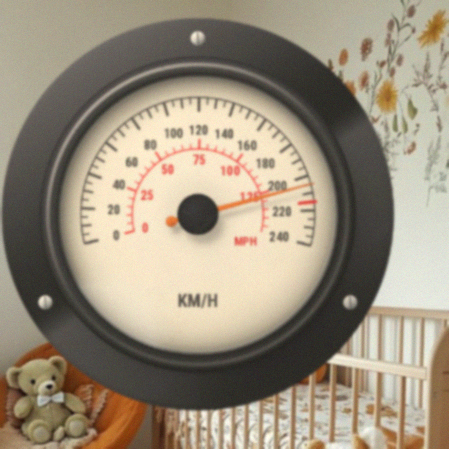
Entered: 205 km/h
